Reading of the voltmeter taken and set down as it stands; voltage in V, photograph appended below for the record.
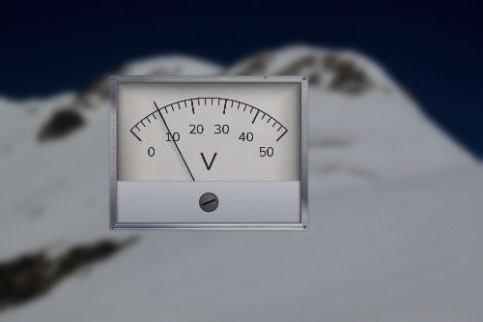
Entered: 10 V
